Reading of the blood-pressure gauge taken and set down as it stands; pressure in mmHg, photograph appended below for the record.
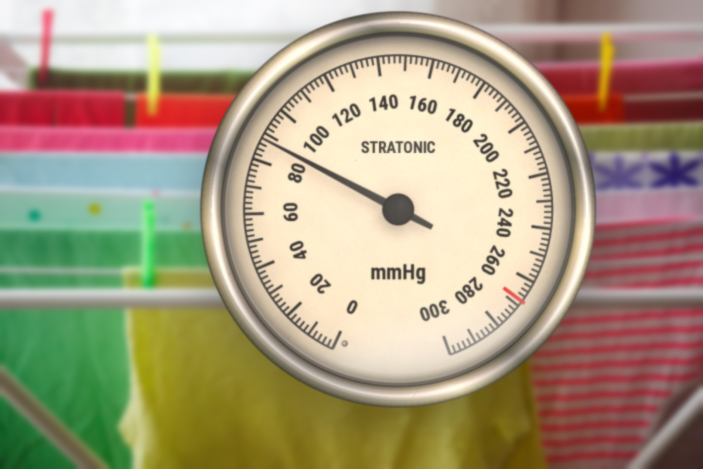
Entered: 88 mmHg
